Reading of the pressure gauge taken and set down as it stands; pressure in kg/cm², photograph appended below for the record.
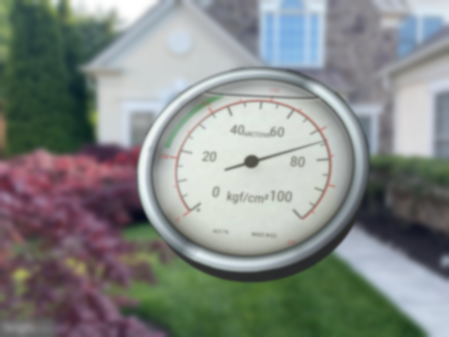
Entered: 75 kg/cm²
